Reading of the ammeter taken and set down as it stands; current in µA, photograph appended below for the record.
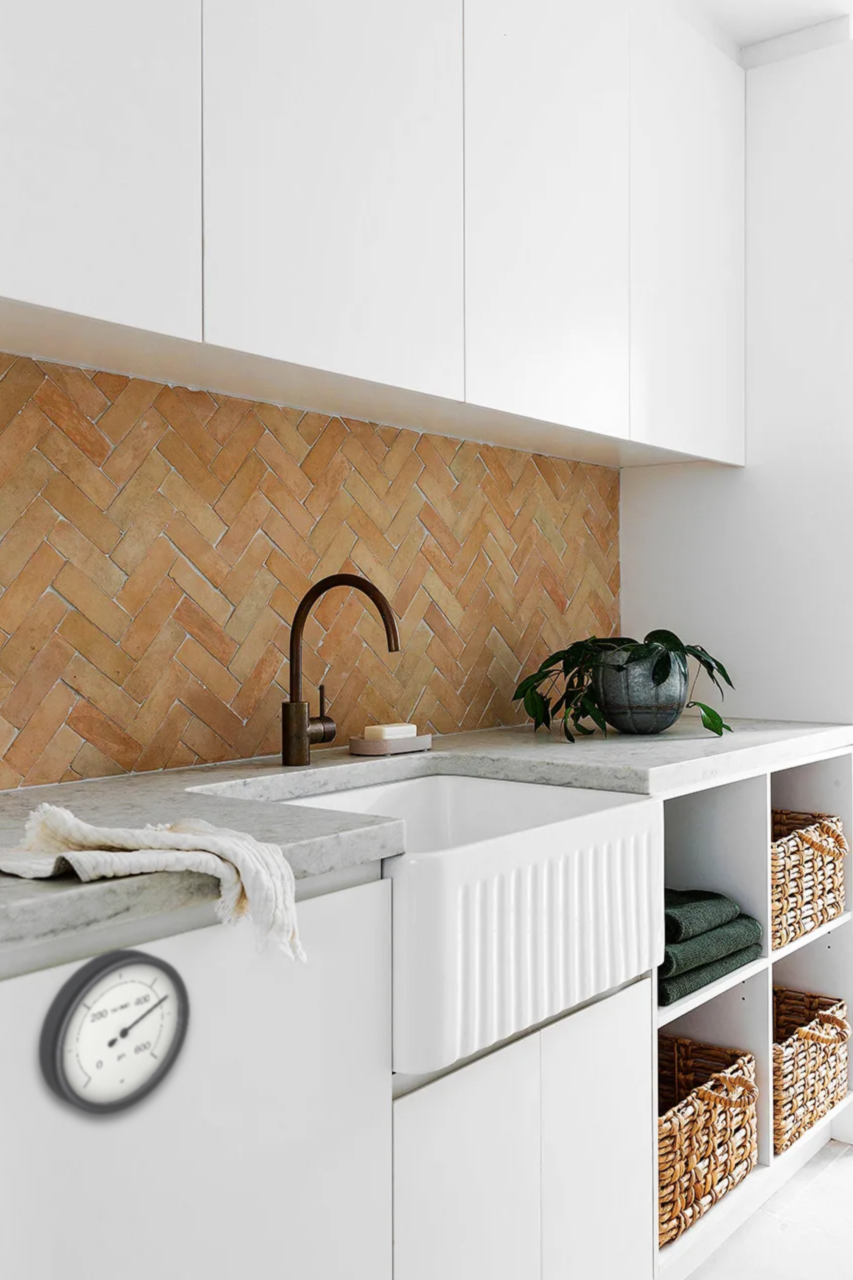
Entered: 450 µA
